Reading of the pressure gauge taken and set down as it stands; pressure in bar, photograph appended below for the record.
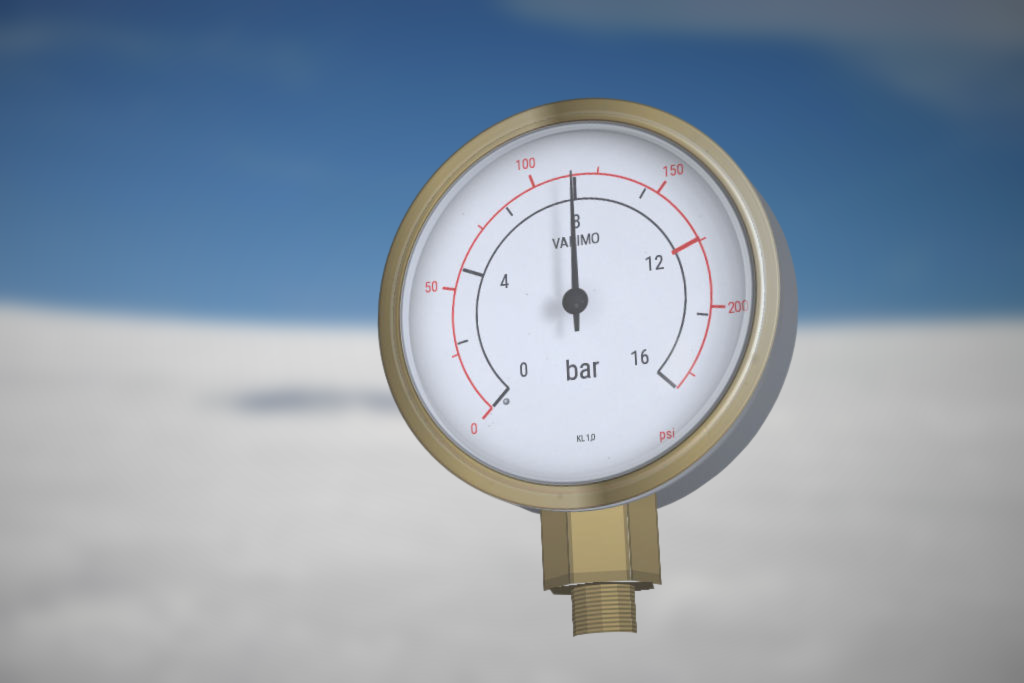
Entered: 8 bar
